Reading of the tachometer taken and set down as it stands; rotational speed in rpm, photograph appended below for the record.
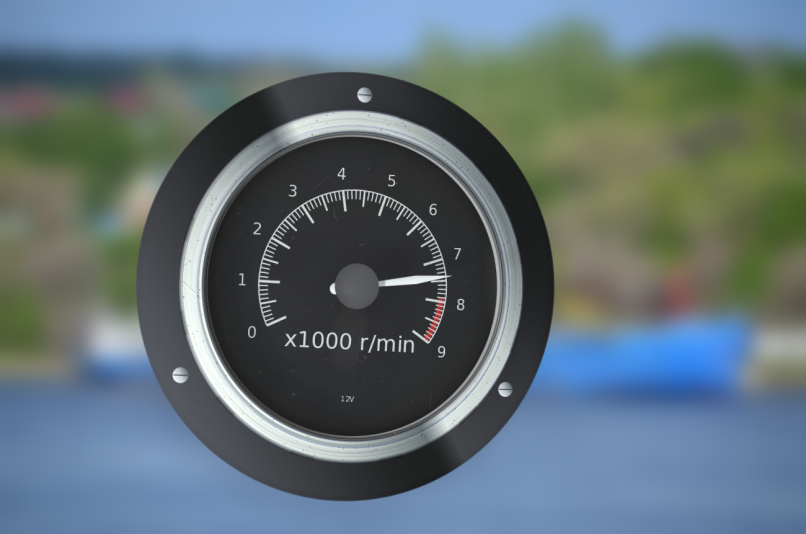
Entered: 7400 rpm
